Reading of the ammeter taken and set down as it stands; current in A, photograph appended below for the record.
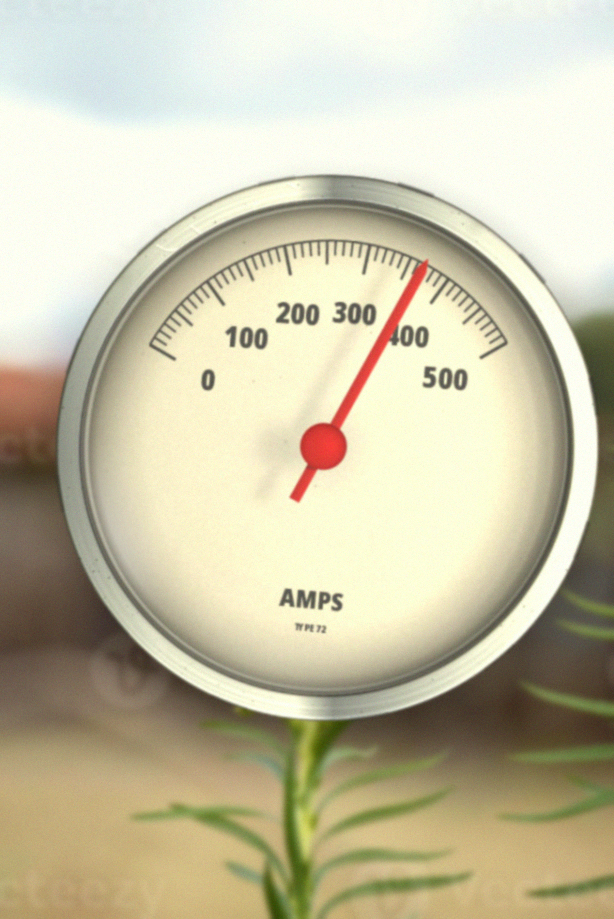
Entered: 370 A
